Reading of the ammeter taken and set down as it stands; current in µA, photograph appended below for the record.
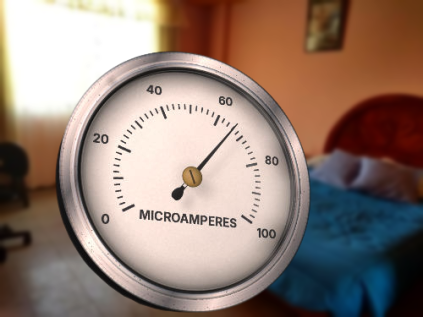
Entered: 66 µA
